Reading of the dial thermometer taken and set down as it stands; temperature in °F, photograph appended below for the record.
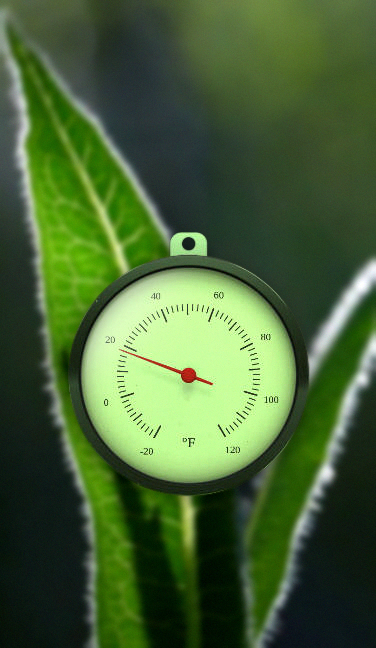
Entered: 18 °F
